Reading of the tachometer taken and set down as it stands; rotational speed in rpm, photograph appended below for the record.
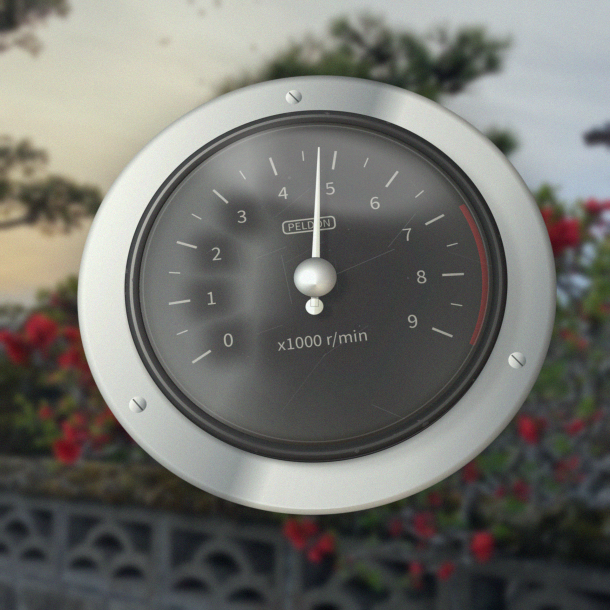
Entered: 4750 rpm
